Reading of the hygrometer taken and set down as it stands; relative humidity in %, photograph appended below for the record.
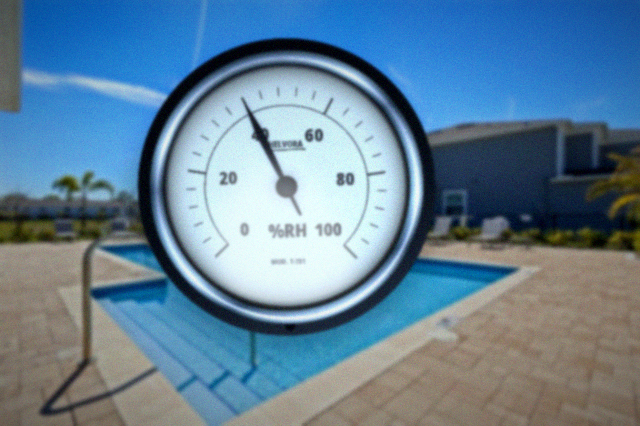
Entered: 40 %
